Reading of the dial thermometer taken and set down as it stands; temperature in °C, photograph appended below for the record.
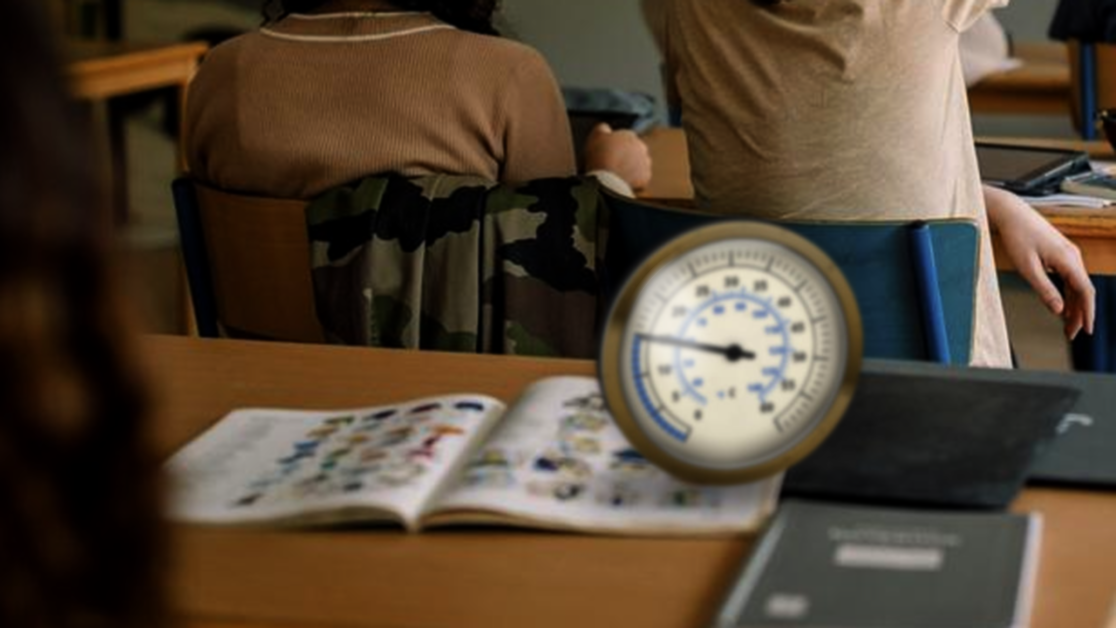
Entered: 15 °C
